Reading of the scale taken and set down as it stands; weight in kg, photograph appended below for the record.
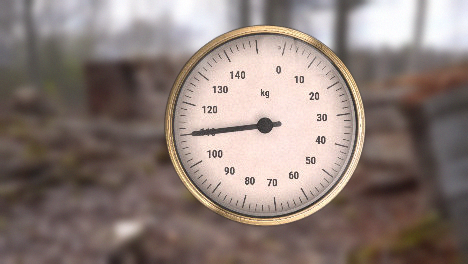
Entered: 110 kg
